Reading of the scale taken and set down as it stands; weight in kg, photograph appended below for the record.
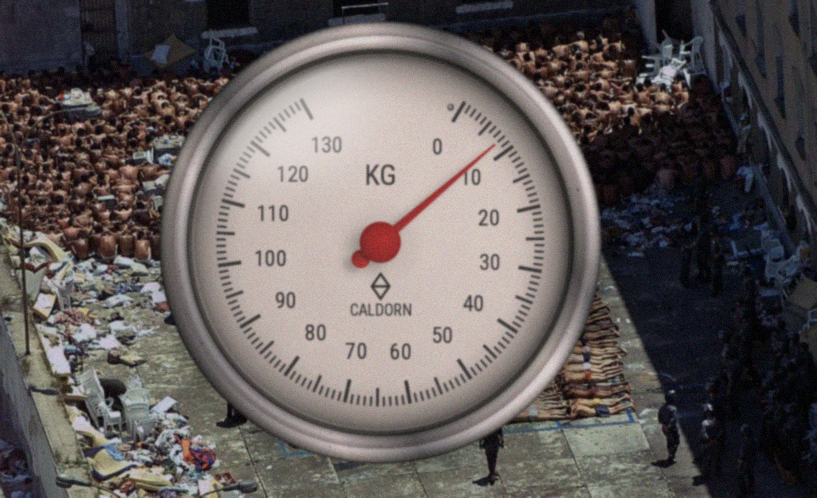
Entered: 8 kg
